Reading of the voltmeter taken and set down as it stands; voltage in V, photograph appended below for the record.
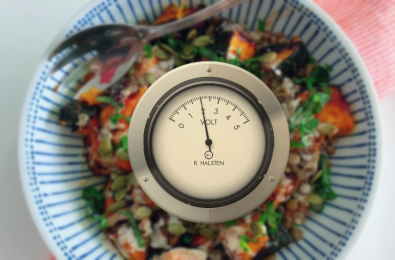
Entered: 2 V
